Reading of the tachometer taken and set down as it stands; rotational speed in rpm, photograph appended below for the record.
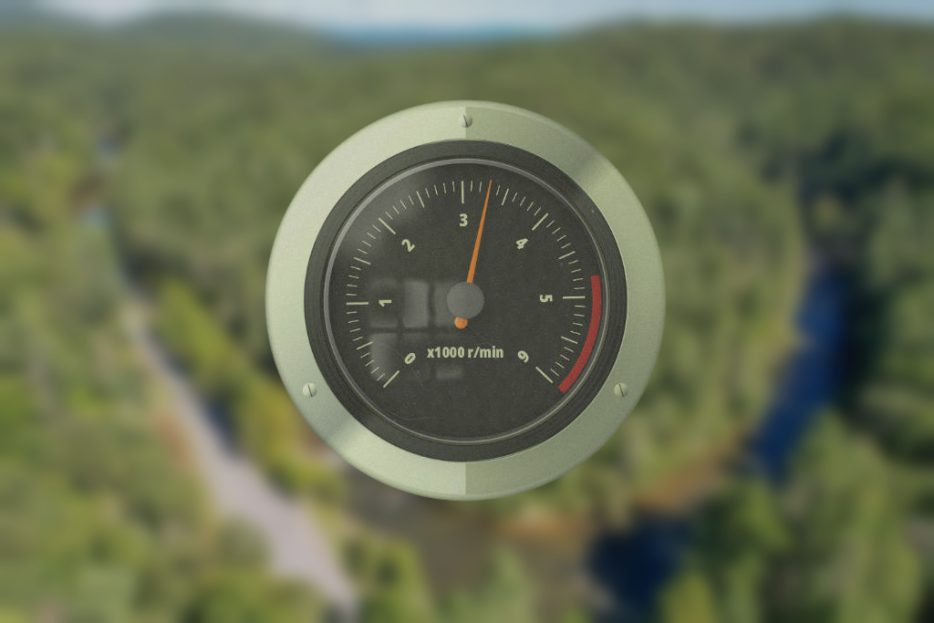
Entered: 3300 rpm
